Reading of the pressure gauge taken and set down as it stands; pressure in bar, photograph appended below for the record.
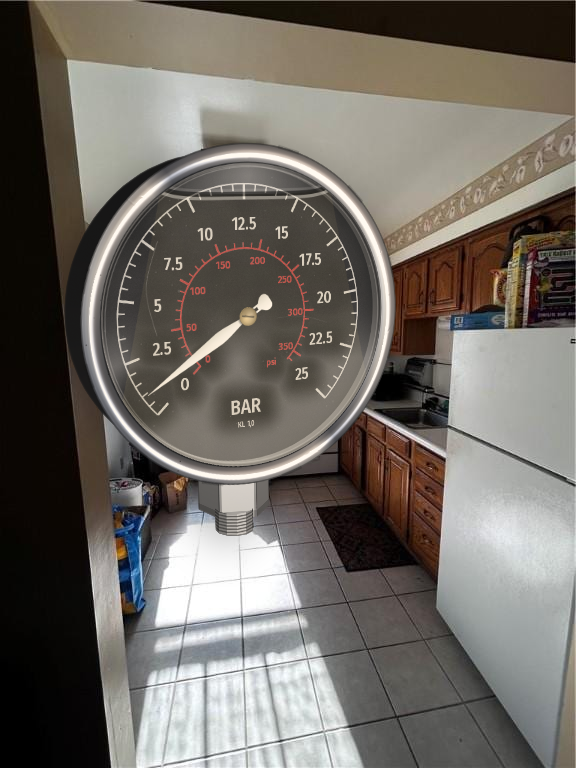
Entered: 1 bar
